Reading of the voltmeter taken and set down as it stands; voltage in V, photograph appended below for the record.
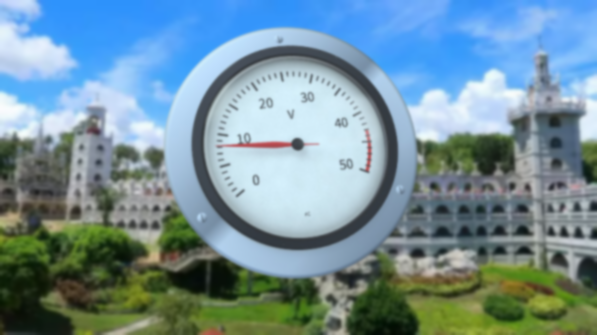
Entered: 8 V
